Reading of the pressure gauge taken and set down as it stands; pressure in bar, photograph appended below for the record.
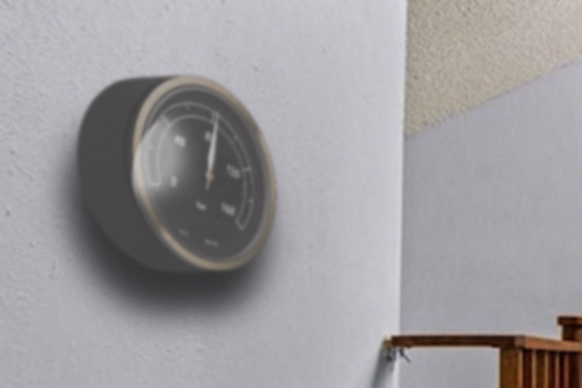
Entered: 80 bar
